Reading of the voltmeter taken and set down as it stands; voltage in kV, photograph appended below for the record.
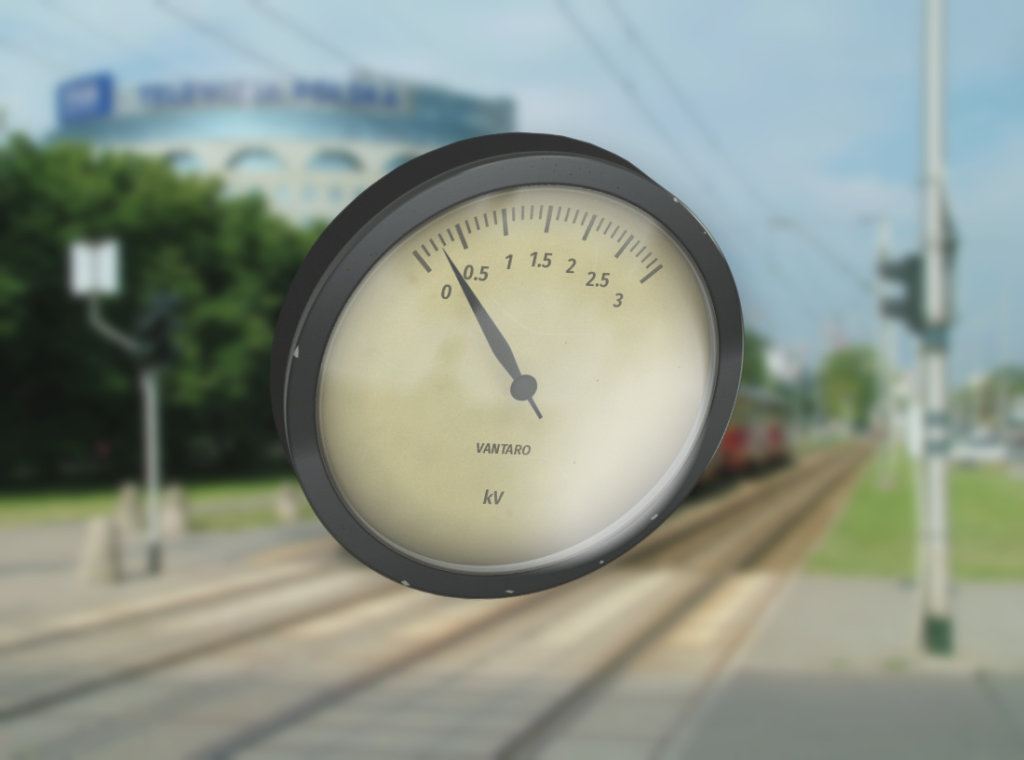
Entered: 0.25 kV
